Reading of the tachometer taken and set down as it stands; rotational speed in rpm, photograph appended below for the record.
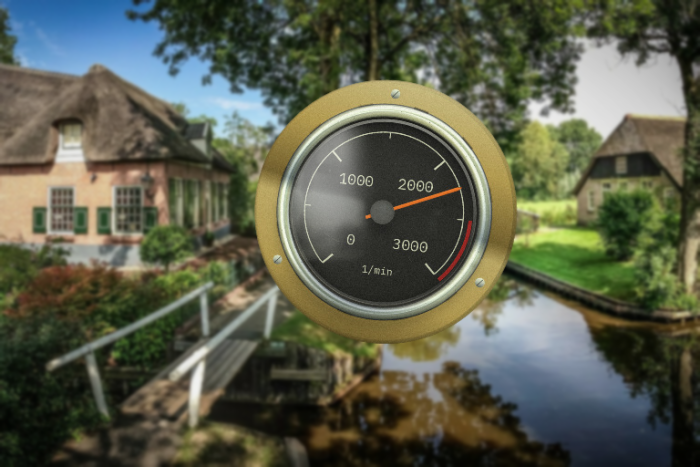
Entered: 2250 rpm
